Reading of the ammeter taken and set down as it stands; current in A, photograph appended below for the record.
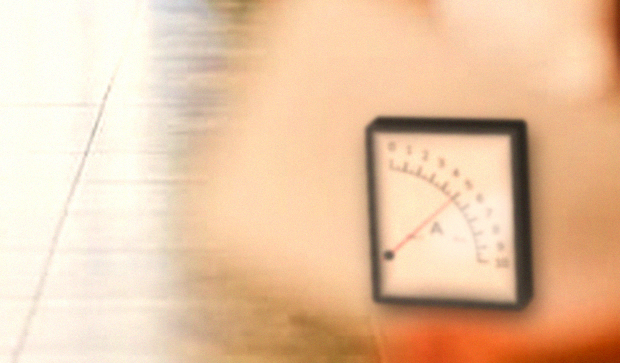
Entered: 5 A
